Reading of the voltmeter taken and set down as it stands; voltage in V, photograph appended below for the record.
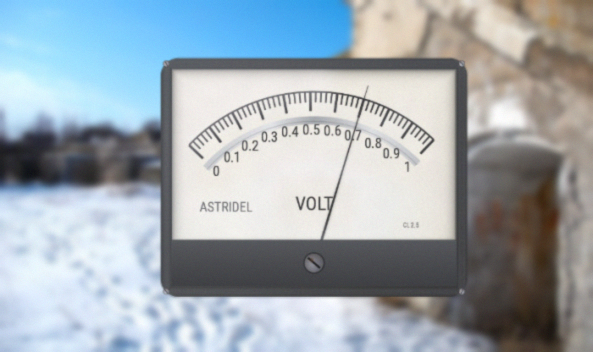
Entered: 0.7 V
